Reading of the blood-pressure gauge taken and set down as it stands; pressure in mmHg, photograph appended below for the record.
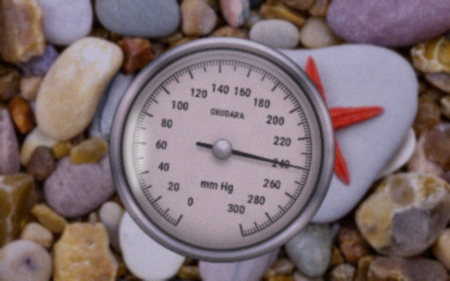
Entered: 240 mmHg
